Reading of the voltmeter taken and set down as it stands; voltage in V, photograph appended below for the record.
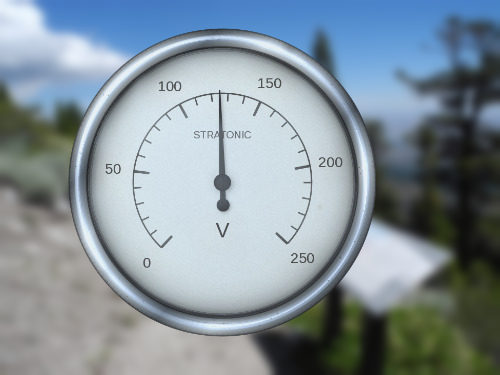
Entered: 125 V
